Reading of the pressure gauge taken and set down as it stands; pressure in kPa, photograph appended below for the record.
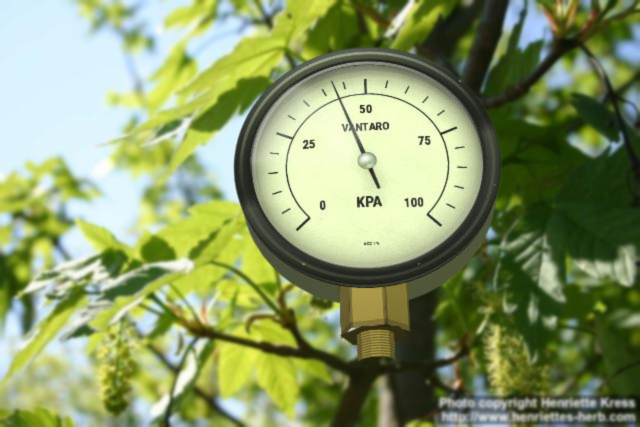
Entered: 42.5 kPa
